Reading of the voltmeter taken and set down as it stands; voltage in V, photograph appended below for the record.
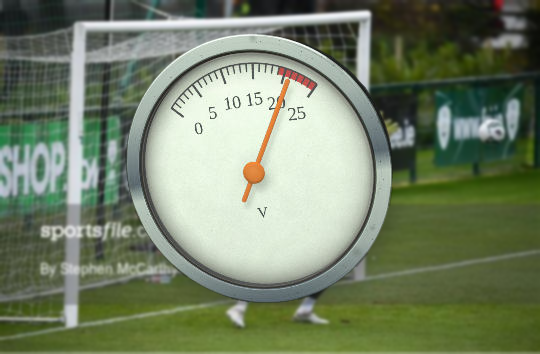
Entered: 21 V
